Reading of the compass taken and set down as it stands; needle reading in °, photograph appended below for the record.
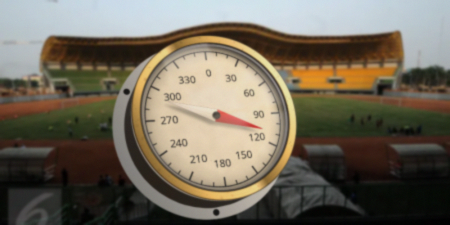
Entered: 110 °
